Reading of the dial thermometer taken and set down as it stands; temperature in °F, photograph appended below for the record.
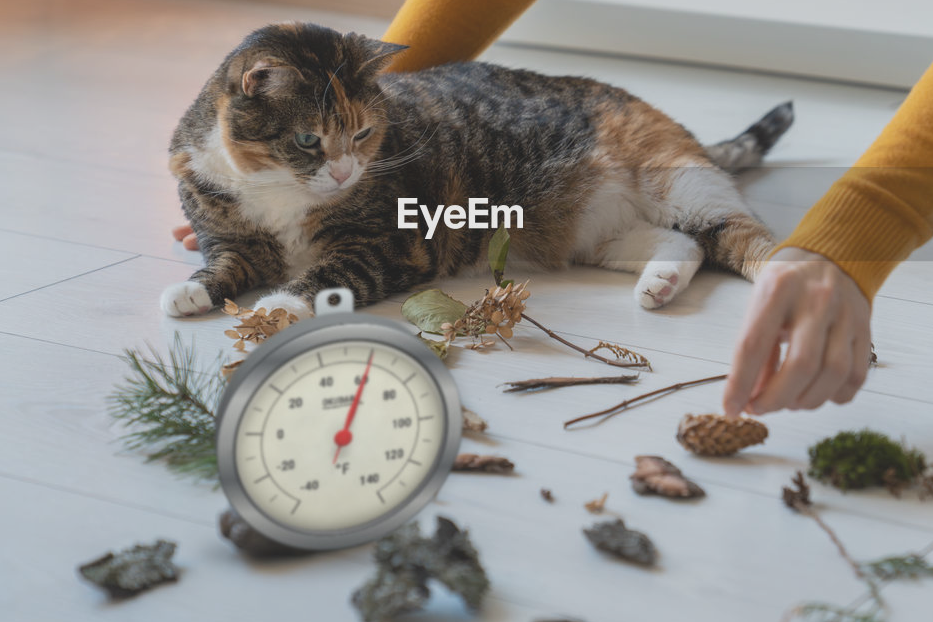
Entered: 60 °F
